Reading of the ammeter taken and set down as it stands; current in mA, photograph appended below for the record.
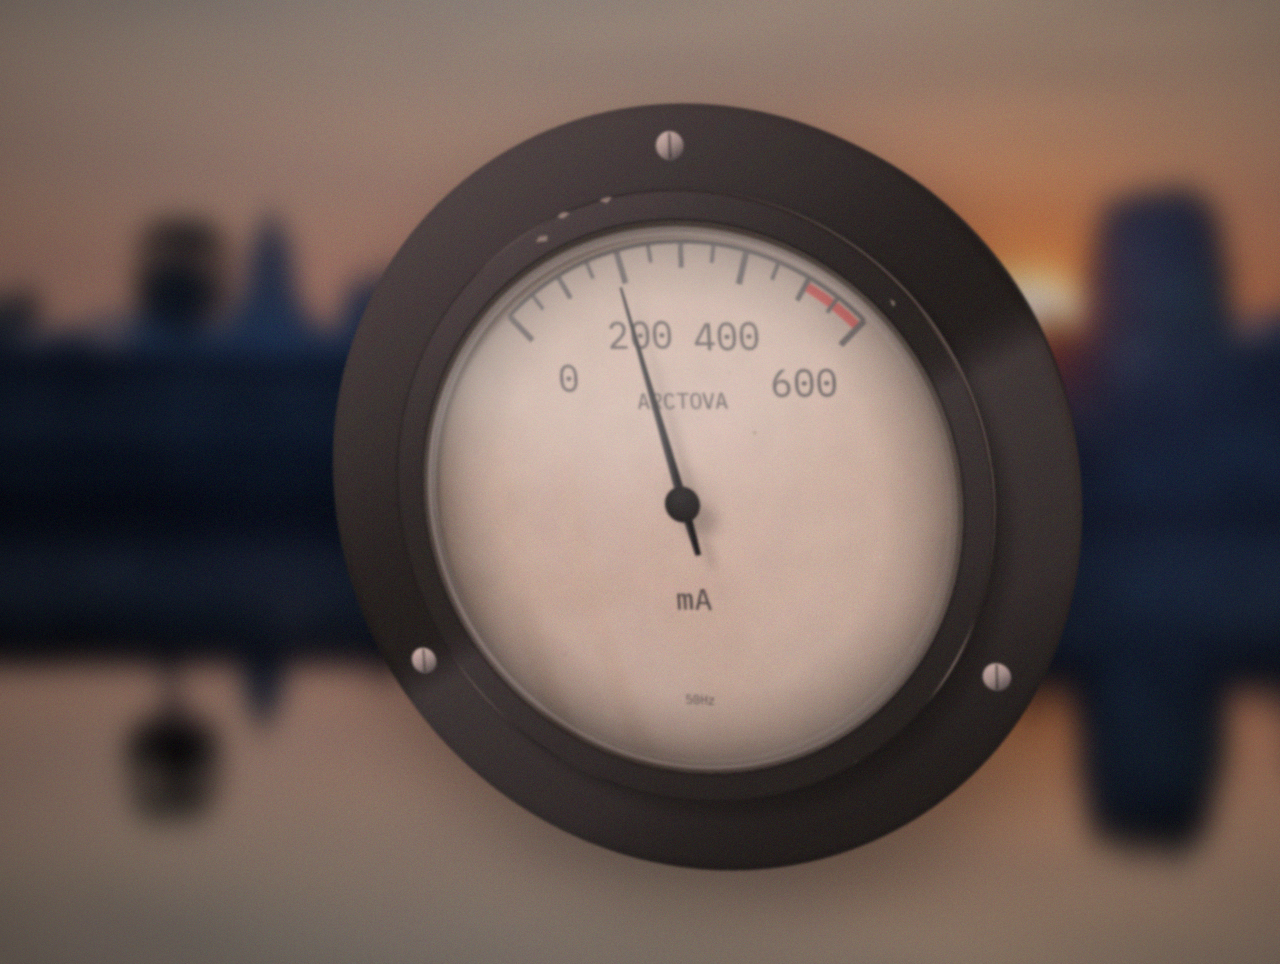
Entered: 200 mA
